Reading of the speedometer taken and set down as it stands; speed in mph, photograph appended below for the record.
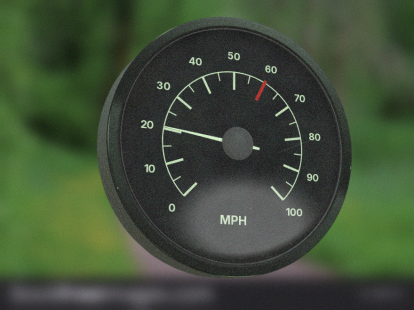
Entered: 20 mph
